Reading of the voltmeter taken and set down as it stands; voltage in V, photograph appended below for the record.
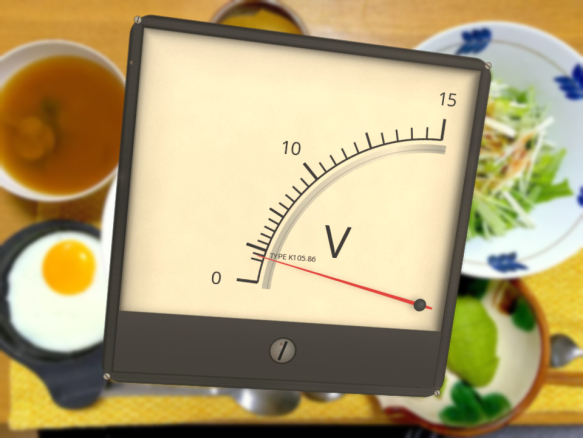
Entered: 4.5 V
